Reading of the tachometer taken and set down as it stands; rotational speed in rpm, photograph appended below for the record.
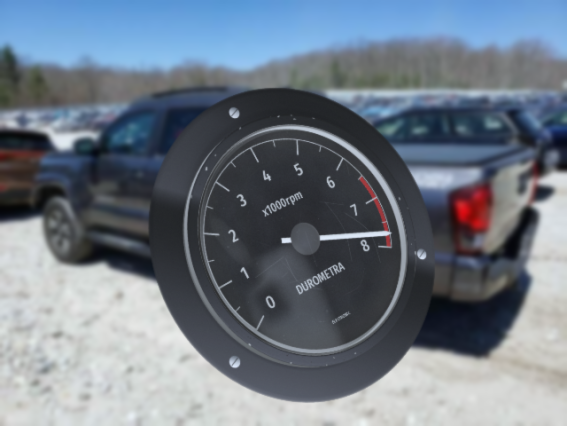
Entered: 7750 rpm
